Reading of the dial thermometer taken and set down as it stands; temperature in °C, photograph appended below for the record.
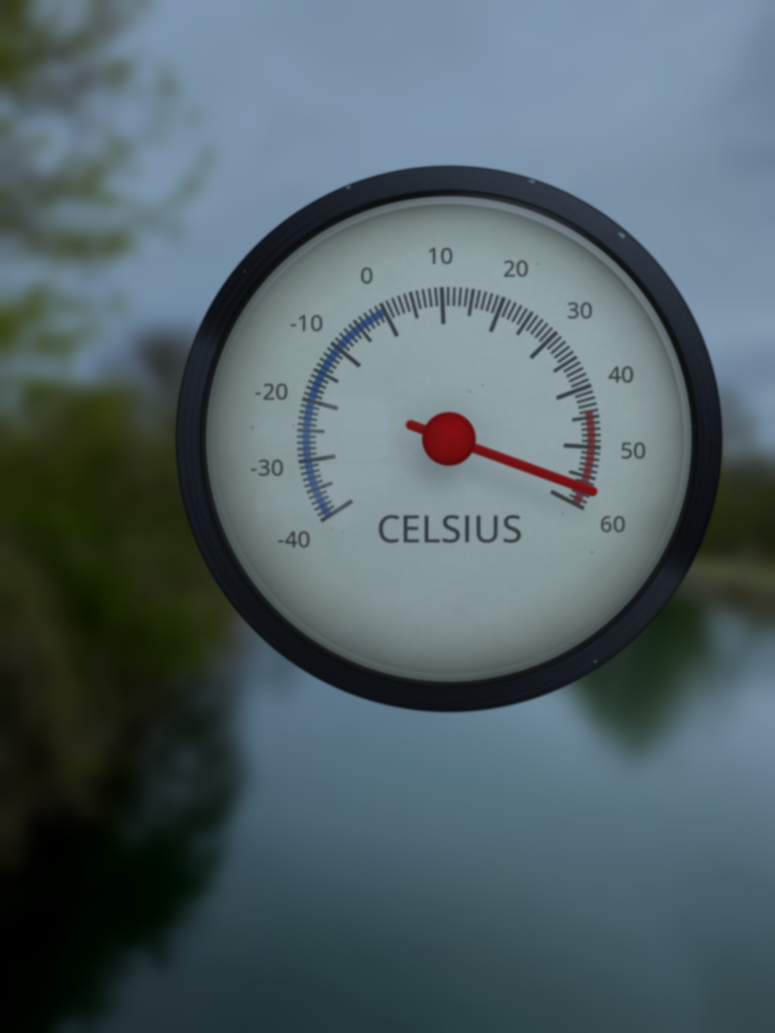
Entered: 57 °C
